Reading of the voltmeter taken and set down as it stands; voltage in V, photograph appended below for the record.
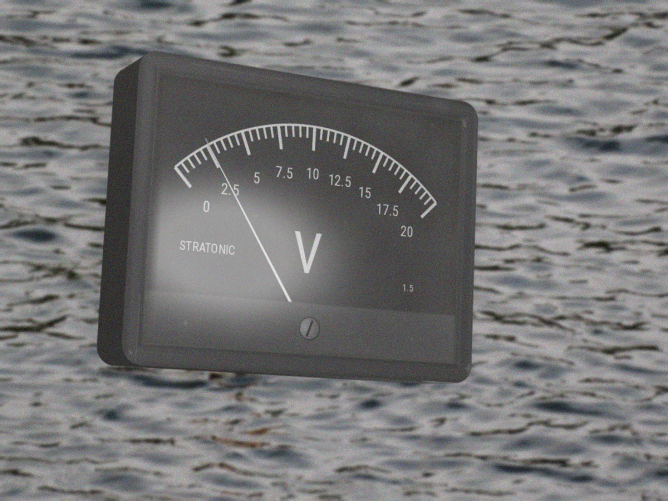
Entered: 2.5 V
